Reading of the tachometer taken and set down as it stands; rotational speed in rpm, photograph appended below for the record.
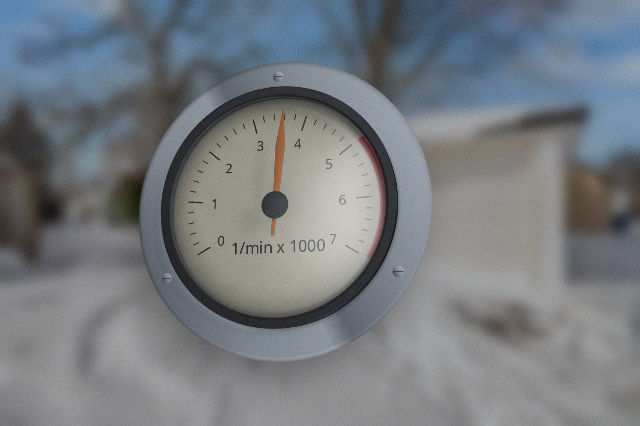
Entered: 3600 rpm
